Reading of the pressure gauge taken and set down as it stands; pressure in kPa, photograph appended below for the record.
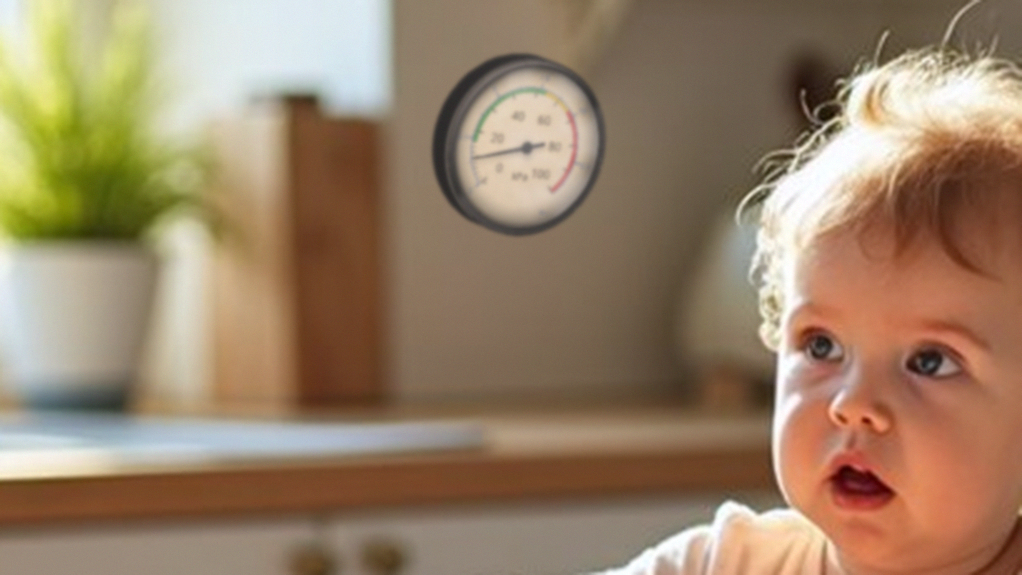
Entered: 10 kPa
